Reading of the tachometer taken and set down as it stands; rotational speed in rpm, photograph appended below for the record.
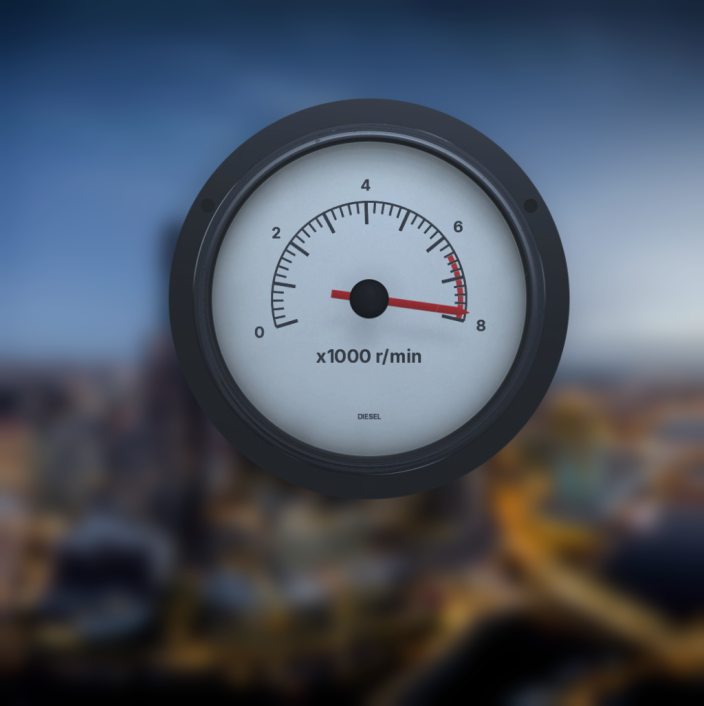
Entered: 7800 rpm
